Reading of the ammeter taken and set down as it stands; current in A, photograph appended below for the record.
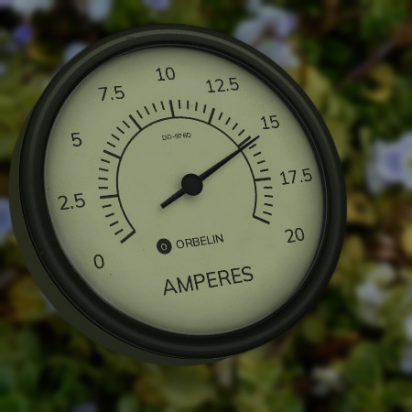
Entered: 15.25 A
